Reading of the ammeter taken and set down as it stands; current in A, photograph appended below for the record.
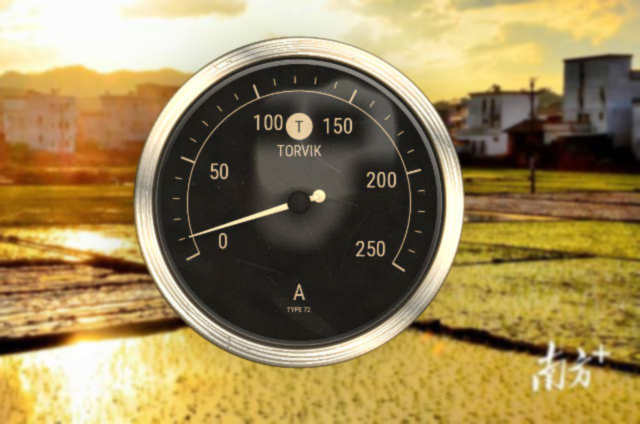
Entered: 10 A
